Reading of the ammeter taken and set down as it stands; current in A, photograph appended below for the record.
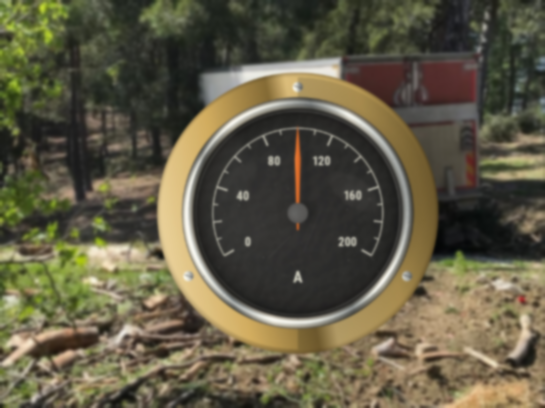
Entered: 100 A
